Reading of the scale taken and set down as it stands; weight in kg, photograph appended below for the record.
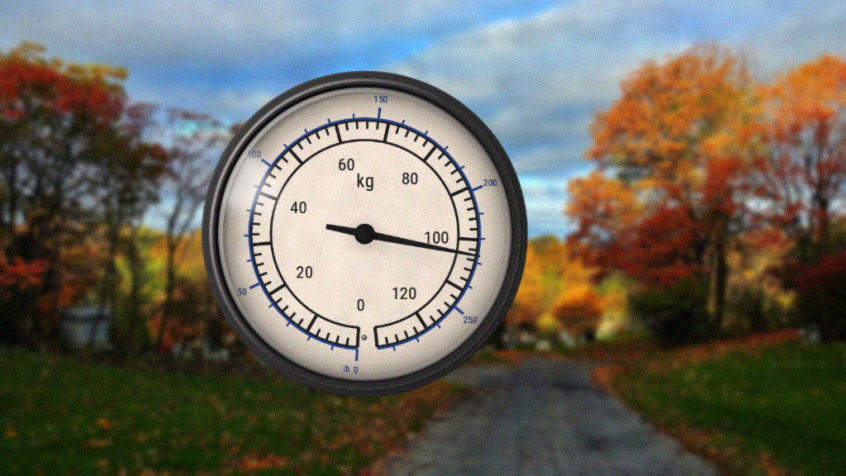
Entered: 103 kg
